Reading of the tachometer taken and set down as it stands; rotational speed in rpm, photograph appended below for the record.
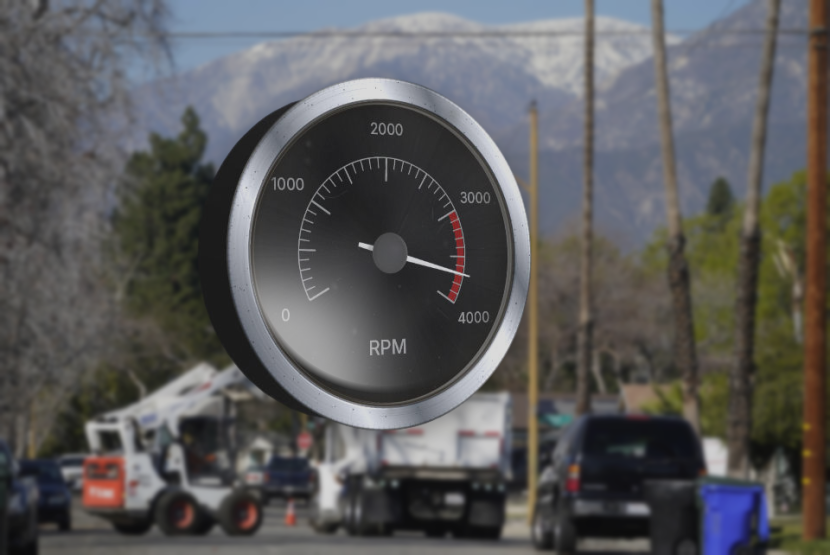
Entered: 3700 rpm
